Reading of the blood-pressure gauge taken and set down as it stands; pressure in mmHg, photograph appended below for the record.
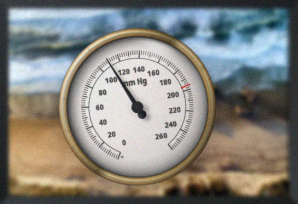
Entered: 110 mmHg
